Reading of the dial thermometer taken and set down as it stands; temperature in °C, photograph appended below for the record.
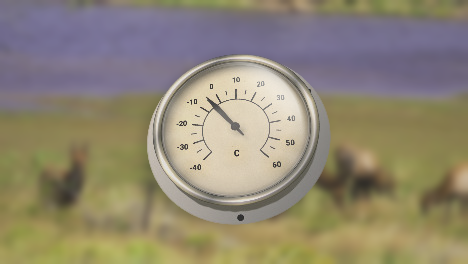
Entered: -5 °C
